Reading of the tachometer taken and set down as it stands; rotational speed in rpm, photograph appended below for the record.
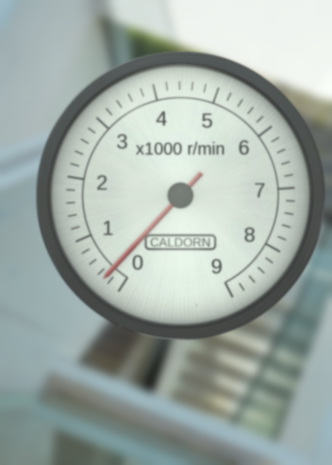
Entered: 300 rpm
